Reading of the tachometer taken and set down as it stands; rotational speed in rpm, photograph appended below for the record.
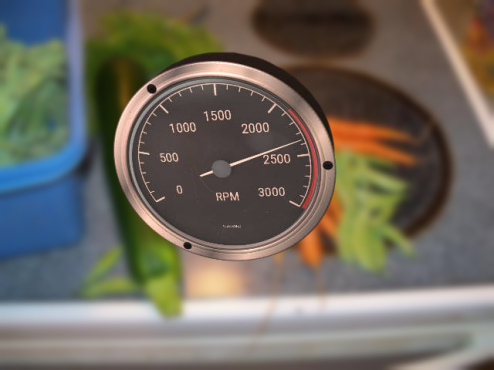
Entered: 2350 rpm
